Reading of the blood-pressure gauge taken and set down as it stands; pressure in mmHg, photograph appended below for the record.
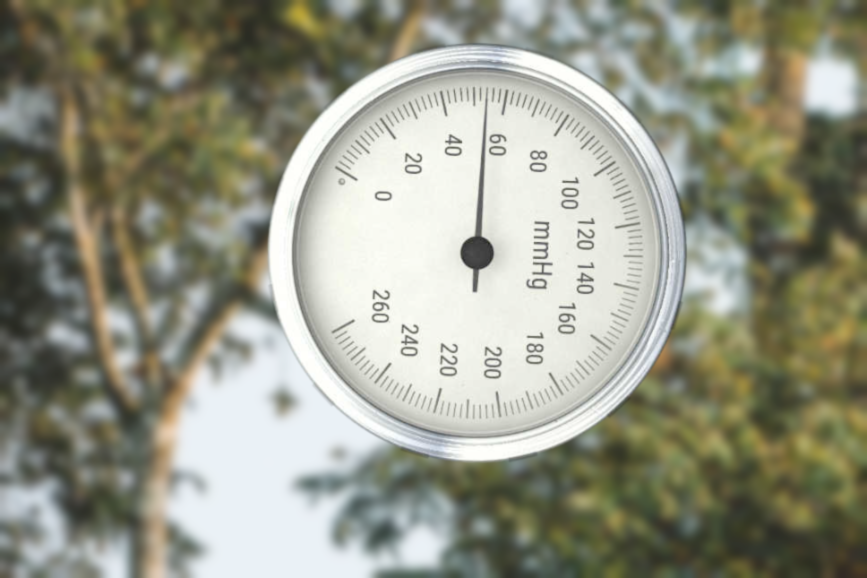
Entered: 54 mmHg
